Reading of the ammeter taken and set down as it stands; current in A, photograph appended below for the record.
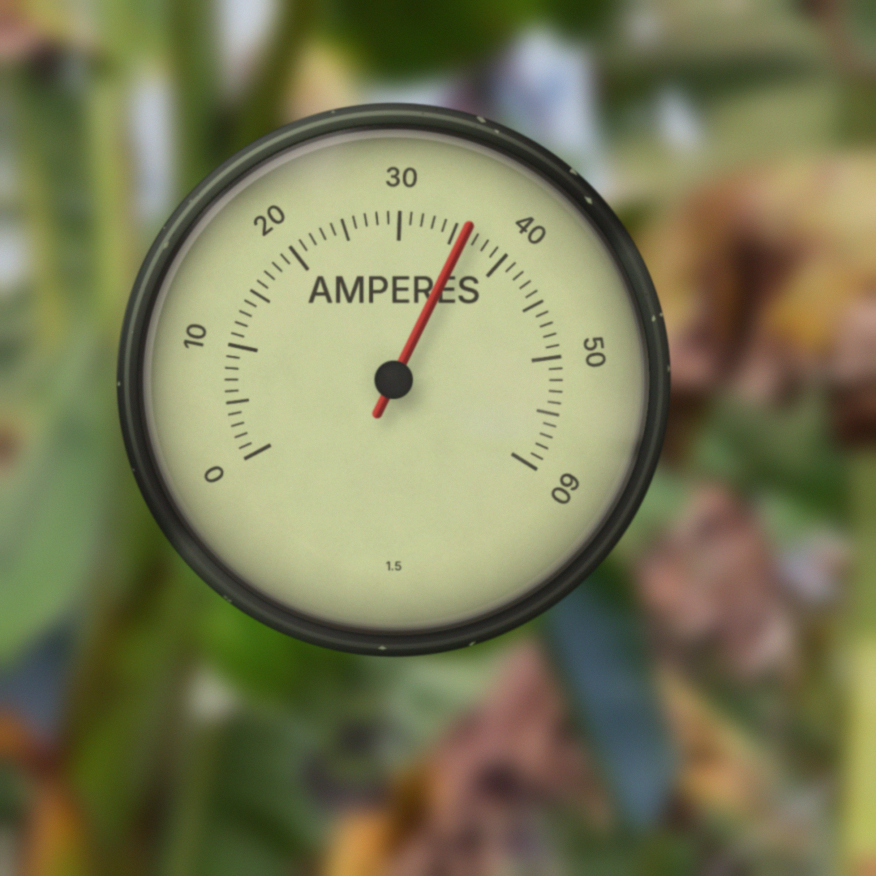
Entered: 36 A
